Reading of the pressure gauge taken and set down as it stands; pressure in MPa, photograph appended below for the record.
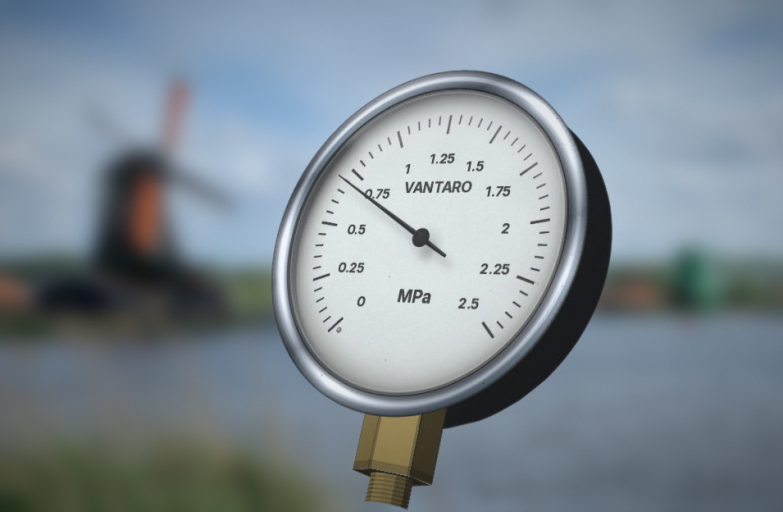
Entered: 0.7 MPa
